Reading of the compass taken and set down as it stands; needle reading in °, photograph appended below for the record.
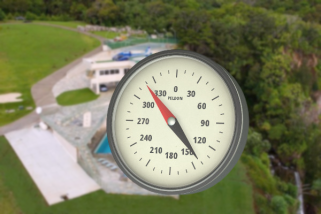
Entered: 320 °
